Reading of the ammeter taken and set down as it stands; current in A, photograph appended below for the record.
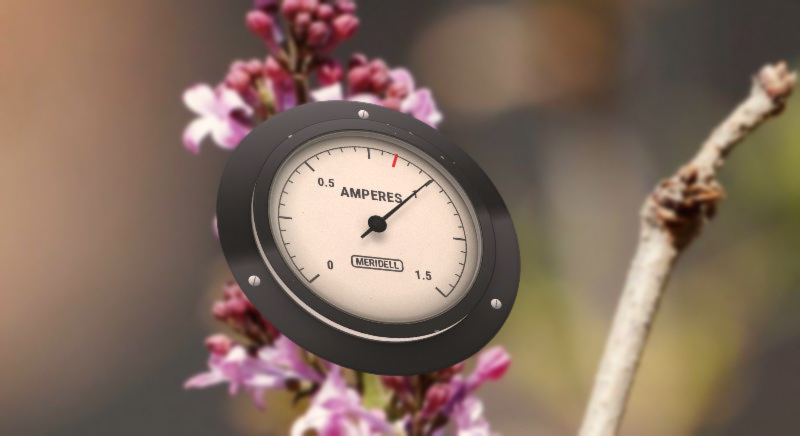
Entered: 1 A
